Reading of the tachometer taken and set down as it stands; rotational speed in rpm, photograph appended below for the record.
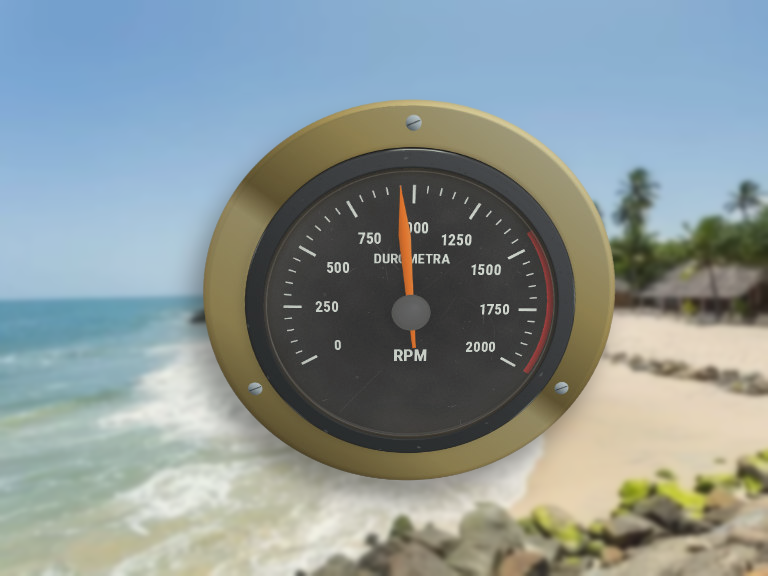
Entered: 950 rpm
